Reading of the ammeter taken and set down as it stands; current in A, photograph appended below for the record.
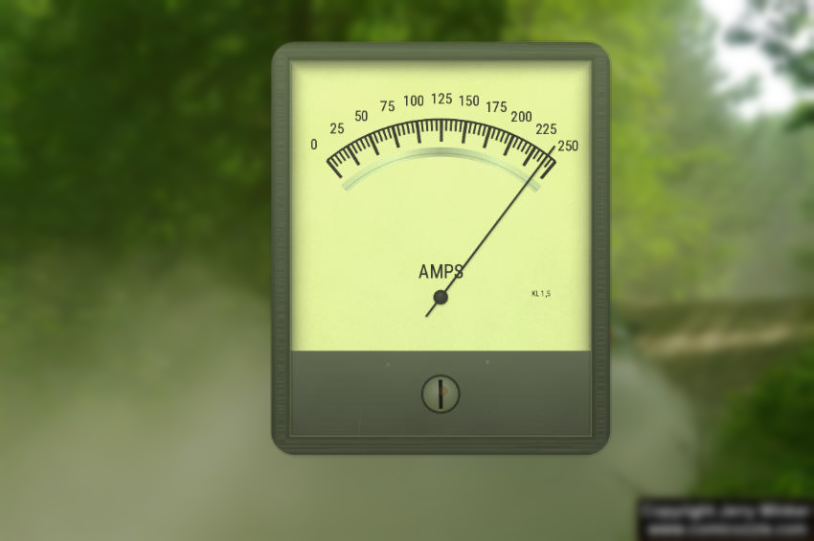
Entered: 240 A
